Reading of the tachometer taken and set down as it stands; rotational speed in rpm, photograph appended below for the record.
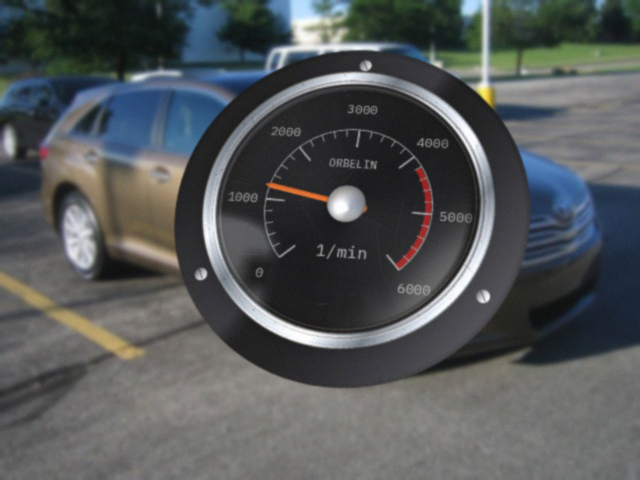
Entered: 1200 rpm
